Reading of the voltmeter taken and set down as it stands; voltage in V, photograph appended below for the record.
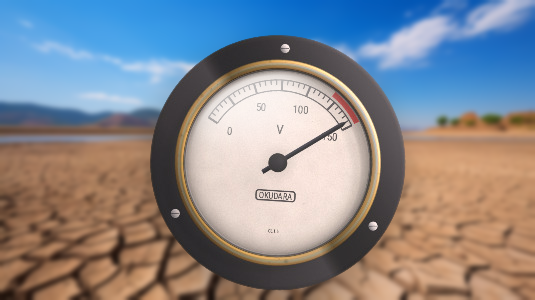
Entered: 145 V
